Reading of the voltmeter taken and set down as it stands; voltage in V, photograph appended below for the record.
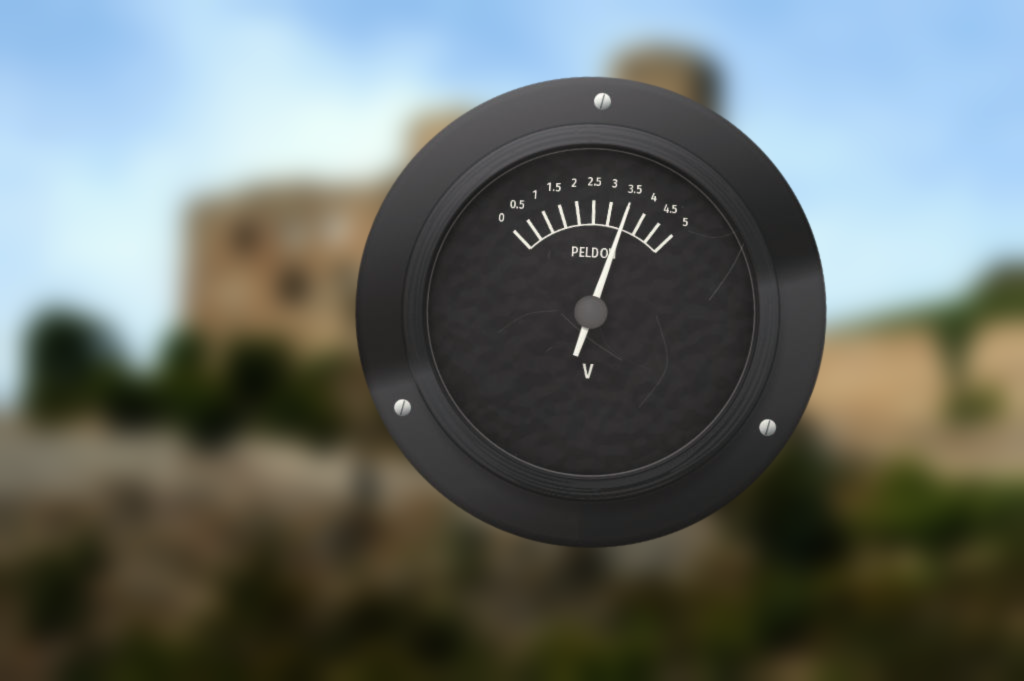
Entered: 3.5 V
